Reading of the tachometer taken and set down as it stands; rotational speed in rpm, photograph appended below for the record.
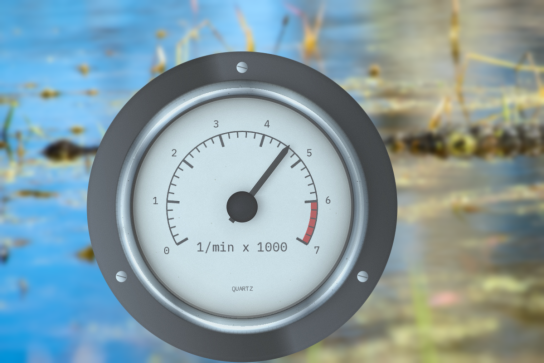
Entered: 4600 rpm
